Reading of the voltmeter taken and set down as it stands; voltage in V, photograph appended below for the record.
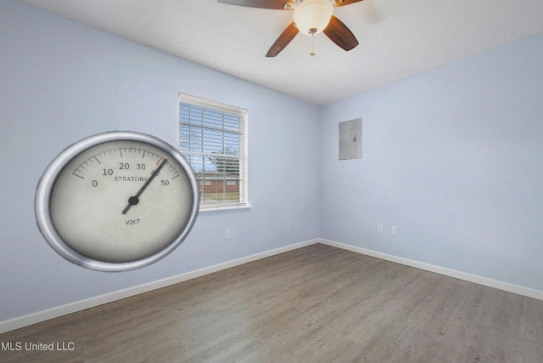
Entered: 40 V
